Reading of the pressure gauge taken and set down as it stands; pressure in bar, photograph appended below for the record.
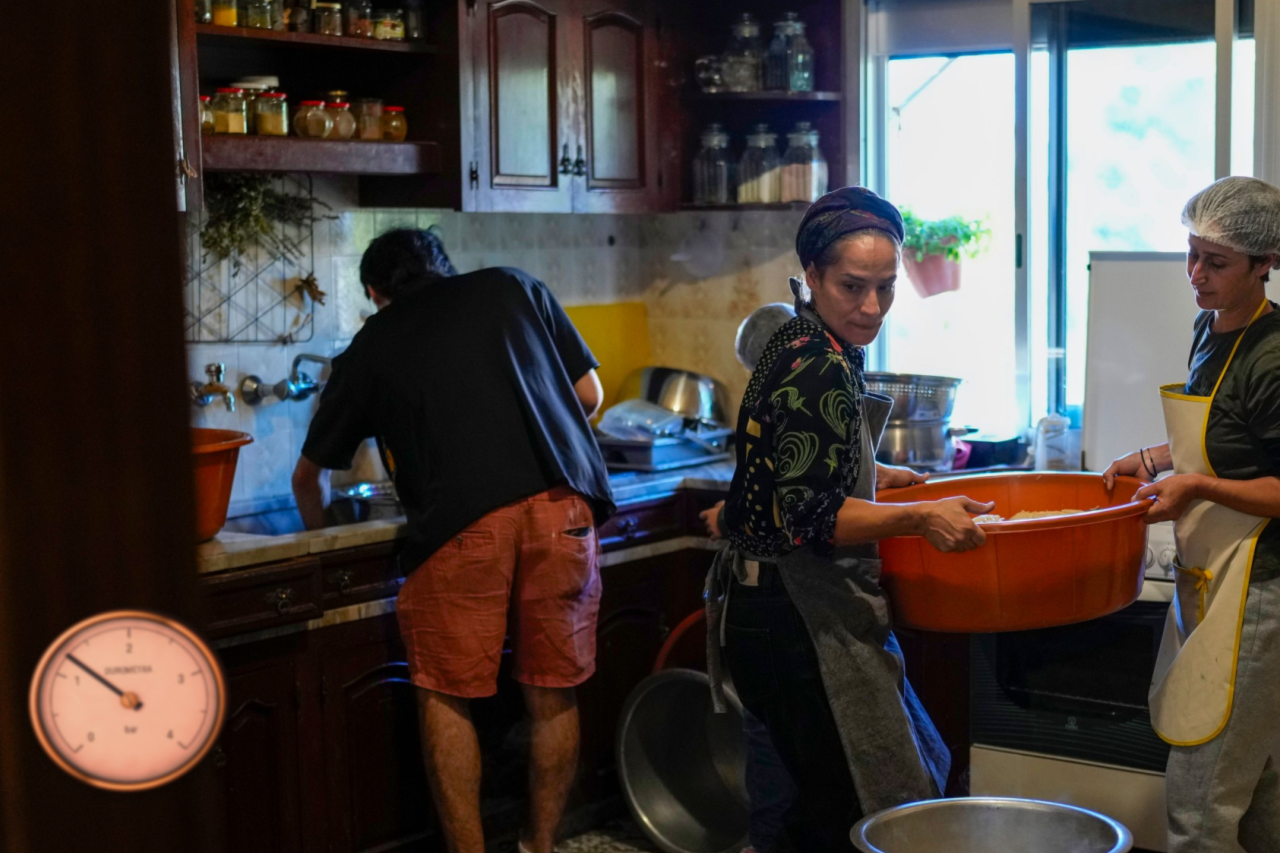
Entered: 1.25 bar
